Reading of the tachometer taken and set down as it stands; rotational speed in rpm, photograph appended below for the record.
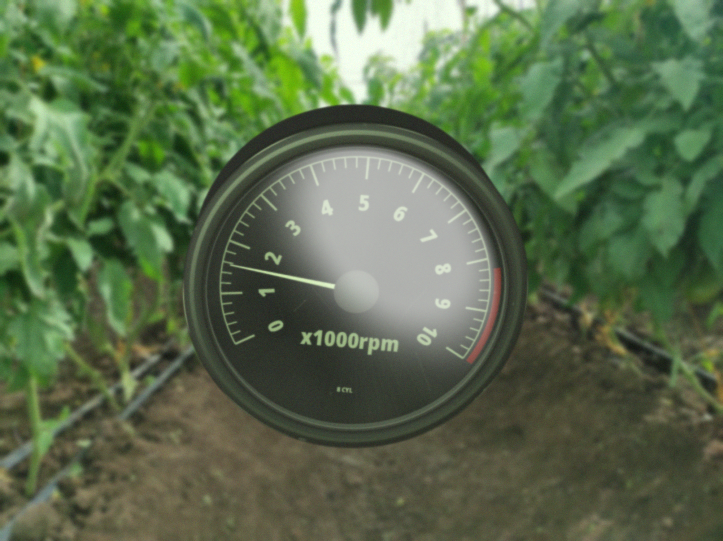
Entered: 1600 rpm
